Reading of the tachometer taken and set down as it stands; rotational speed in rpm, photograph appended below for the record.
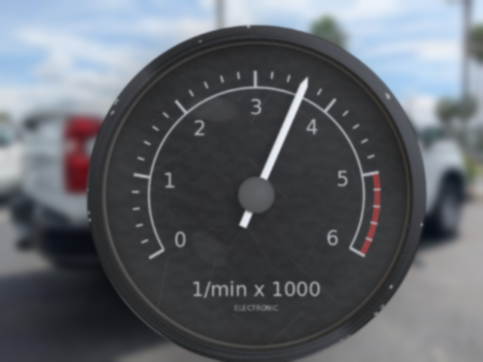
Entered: 3600 rpm
